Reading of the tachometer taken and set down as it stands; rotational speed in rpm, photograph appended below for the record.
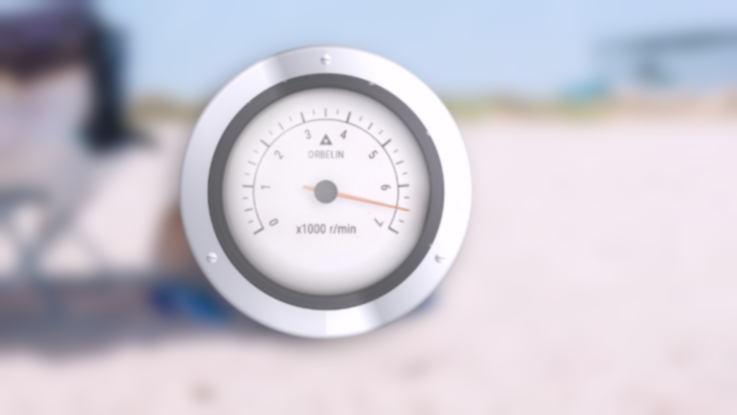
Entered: 6500 rpm
